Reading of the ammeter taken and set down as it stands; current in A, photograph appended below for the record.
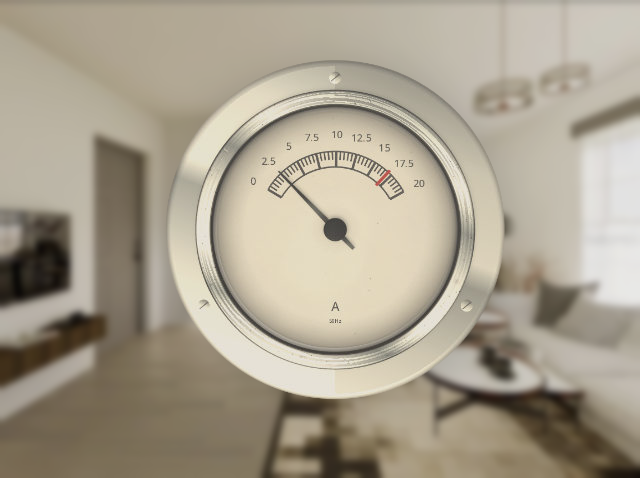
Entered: 2.5 A
